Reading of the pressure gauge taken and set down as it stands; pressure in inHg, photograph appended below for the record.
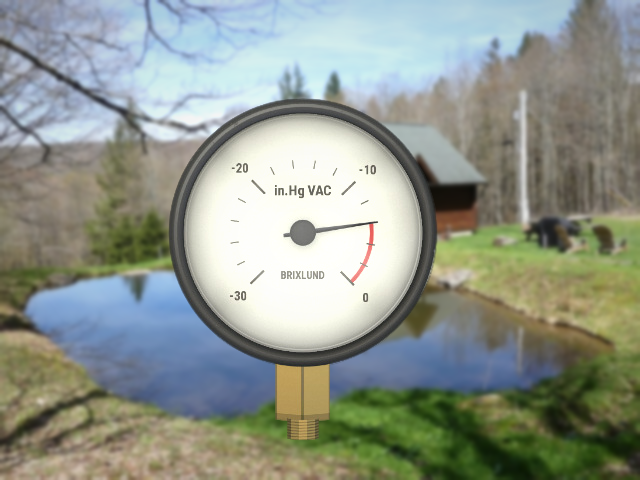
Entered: -6 inHg
